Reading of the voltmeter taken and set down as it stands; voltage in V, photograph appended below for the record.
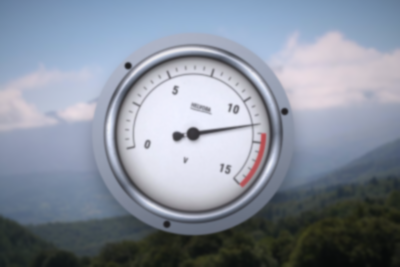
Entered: 11.5 V
